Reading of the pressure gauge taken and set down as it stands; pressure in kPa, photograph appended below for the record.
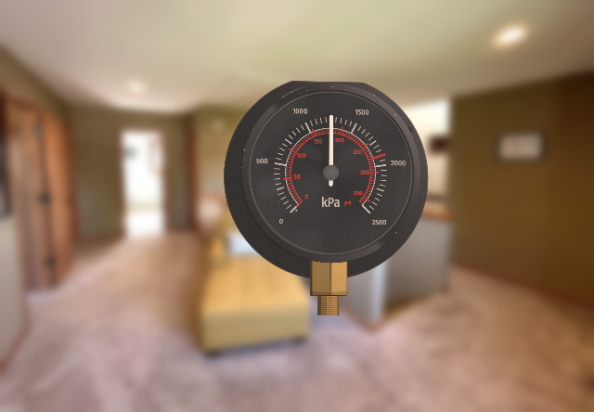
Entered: 1250 kPa
